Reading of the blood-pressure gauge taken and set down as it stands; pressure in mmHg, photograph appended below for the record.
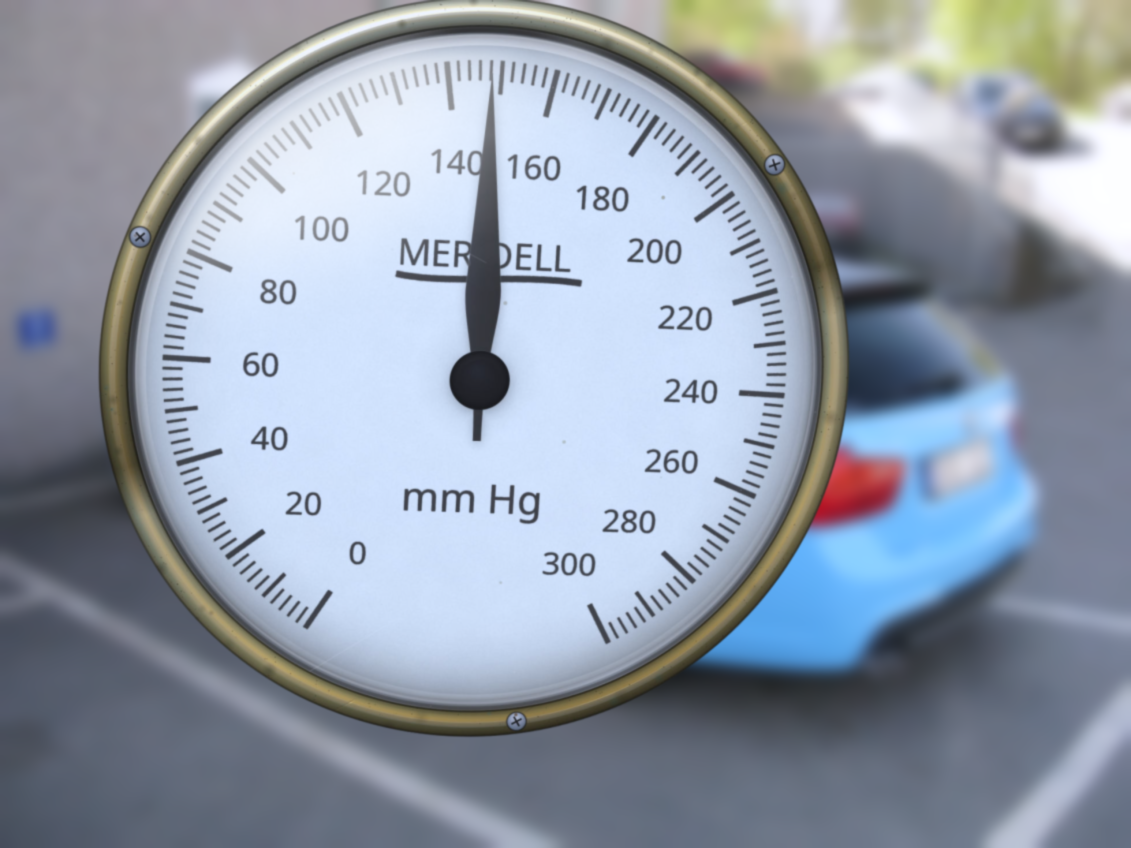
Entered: 148 mmHg
